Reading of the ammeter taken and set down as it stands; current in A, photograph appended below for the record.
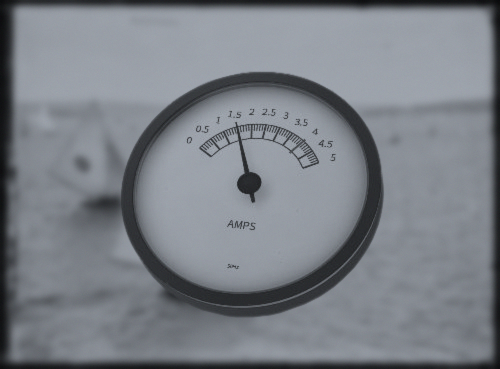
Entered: 1.5 A
